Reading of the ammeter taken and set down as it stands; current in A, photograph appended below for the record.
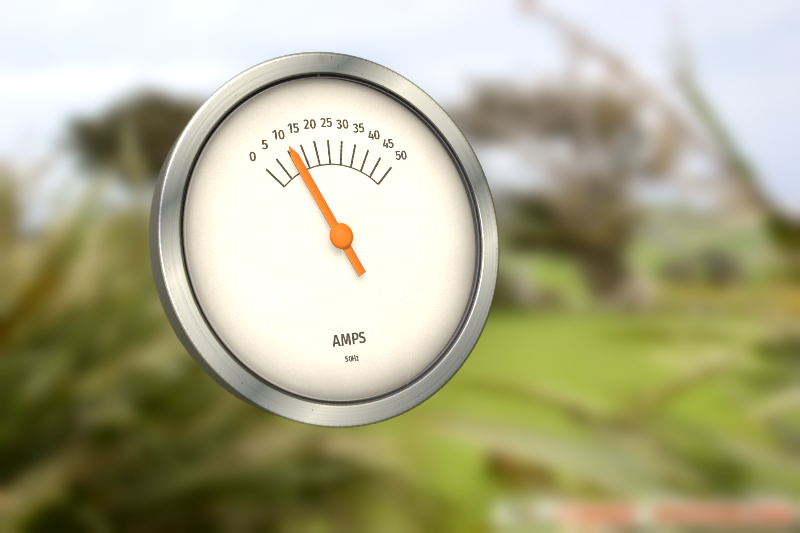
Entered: 10 A
